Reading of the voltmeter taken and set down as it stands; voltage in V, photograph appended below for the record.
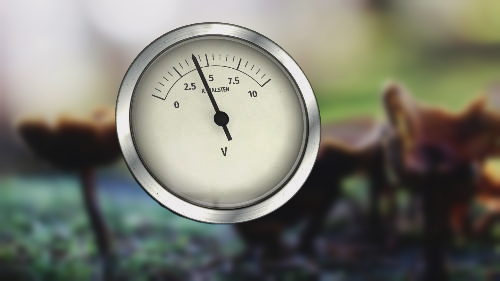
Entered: 4 V
